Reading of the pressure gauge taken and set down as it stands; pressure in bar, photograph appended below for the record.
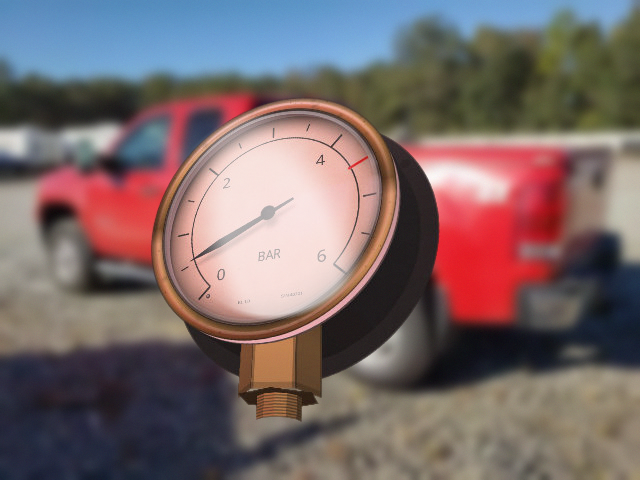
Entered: 0.5 bar
